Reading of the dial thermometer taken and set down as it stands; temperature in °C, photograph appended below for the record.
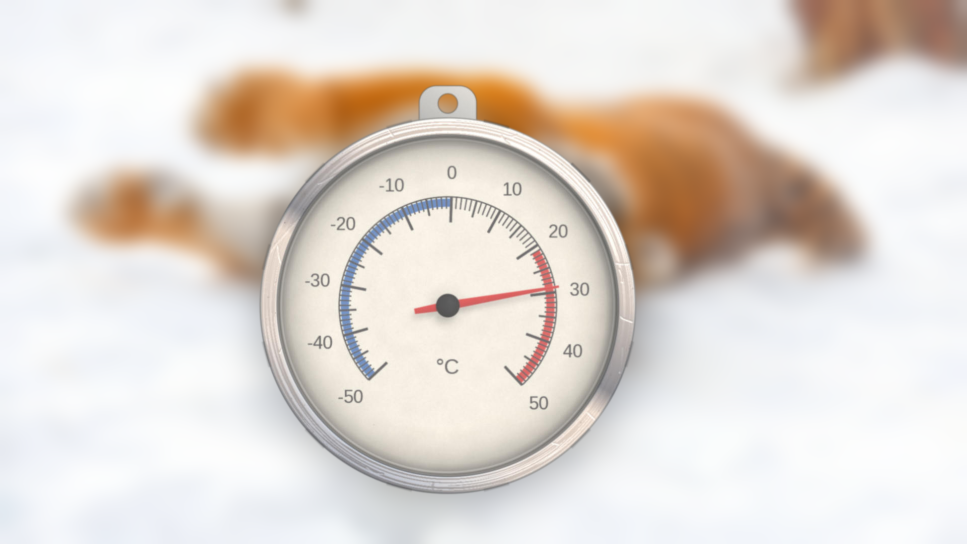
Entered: 29 °C
